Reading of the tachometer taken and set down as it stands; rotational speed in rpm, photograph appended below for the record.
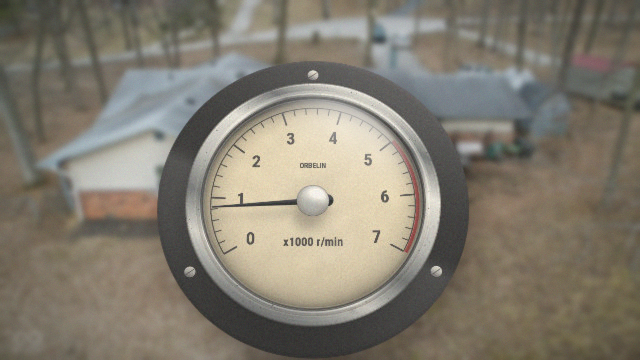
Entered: 800 rpm
